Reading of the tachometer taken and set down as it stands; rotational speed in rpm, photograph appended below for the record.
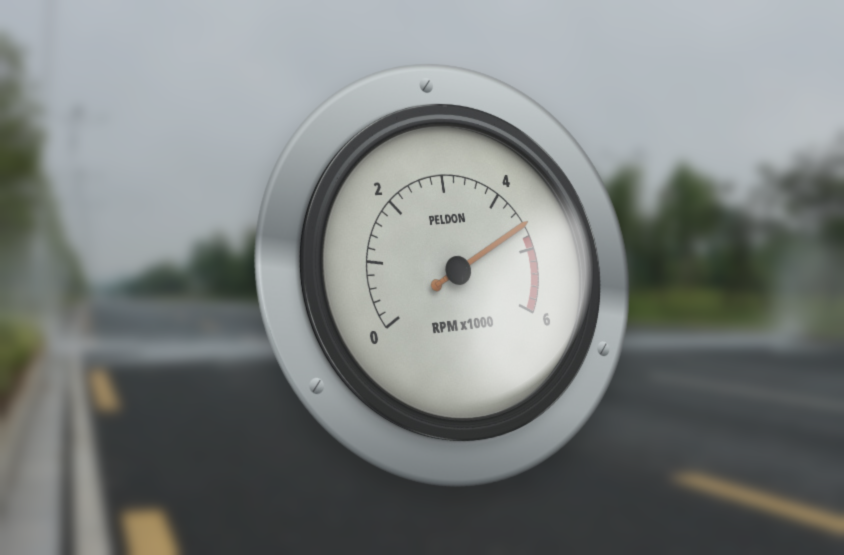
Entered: 4600 rpm
